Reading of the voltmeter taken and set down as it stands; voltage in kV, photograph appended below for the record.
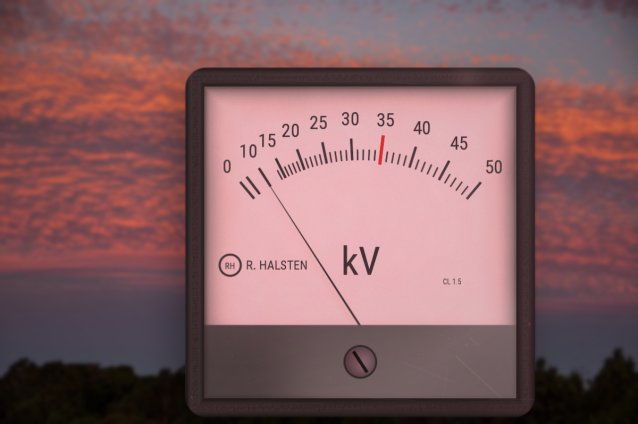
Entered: 10 kV
